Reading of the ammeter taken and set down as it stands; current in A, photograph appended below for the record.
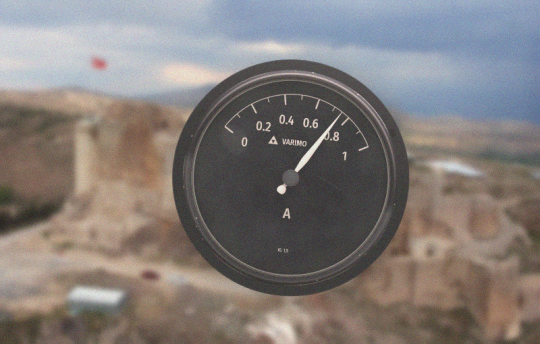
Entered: 0.75 A
